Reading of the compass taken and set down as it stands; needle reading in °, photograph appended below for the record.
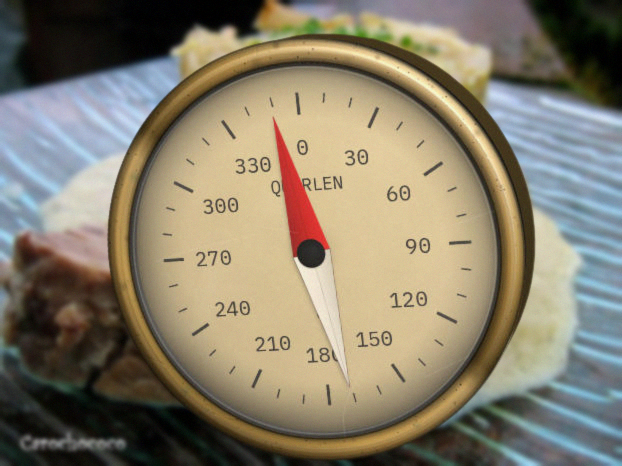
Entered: 350 °
